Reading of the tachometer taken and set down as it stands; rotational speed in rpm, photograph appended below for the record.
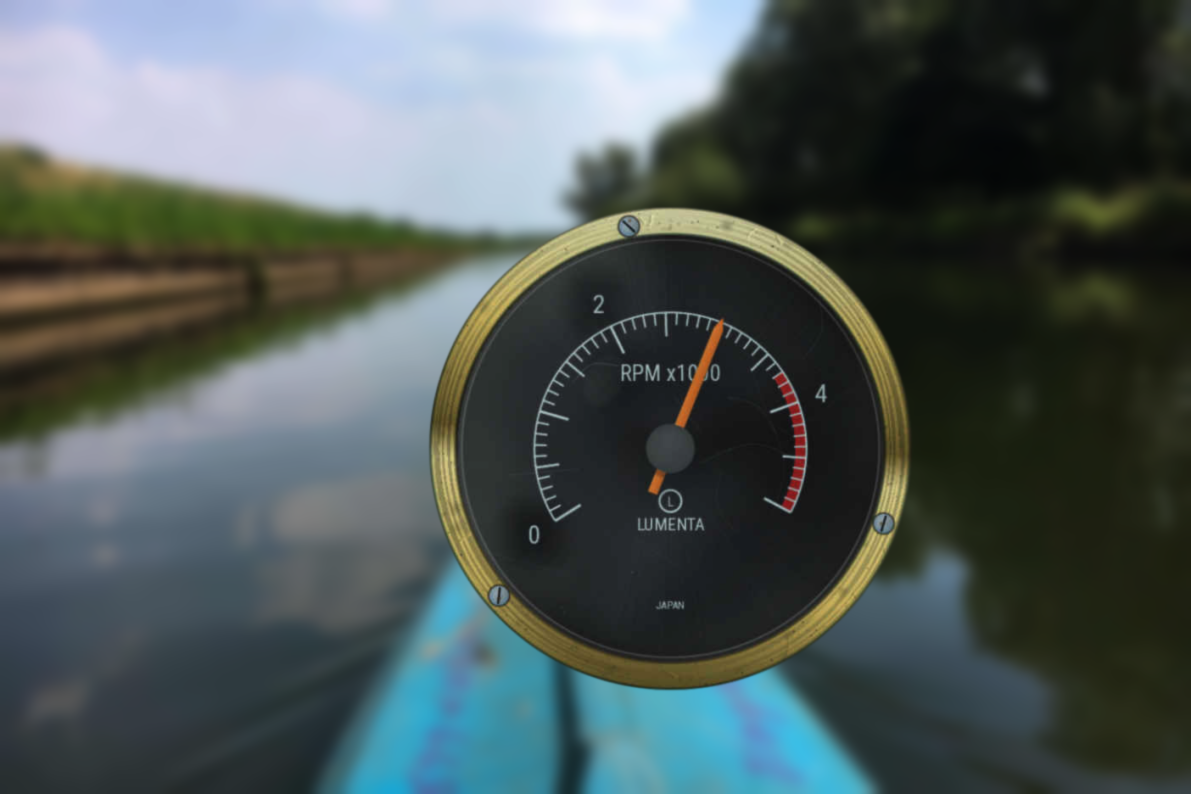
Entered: 3000 rpm
